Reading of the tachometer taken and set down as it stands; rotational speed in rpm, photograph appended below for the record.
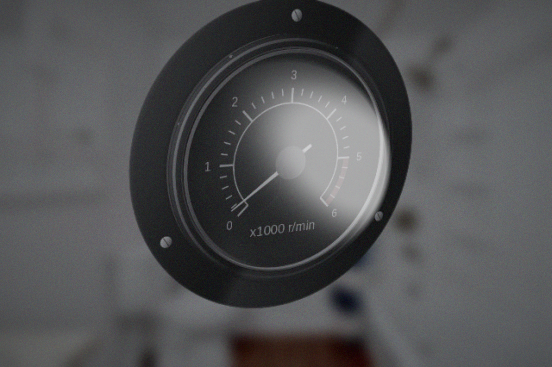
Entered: 200 rpm
